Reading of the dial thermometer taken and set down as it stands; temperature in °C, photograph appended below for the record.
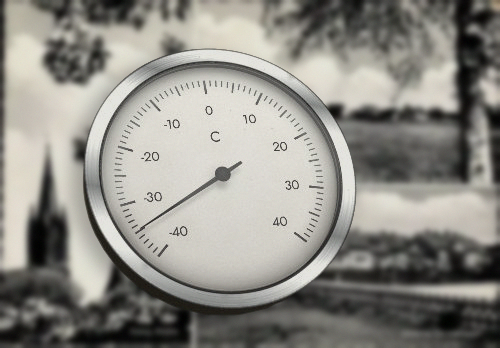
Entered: -35 °C
